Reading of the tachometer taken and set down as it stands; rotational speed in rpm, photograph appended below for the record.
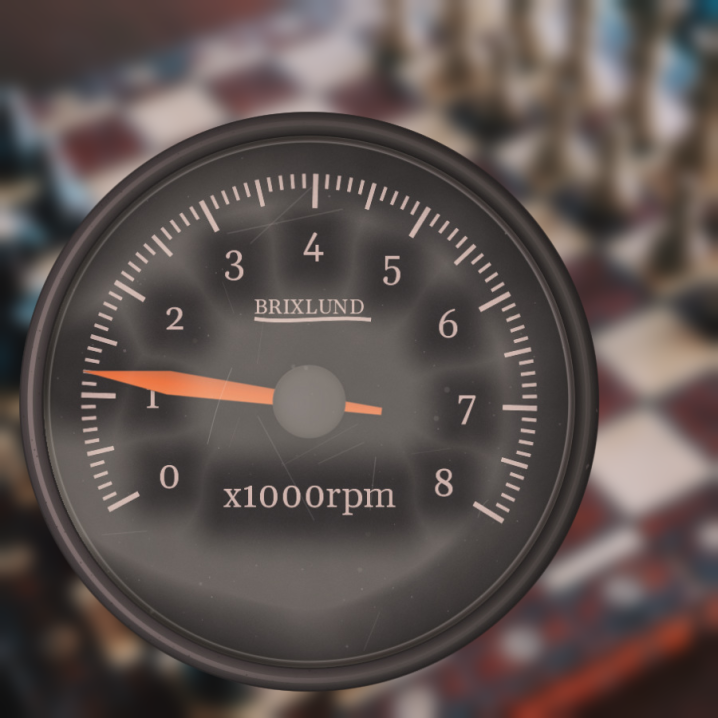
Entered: 1200 rpm
